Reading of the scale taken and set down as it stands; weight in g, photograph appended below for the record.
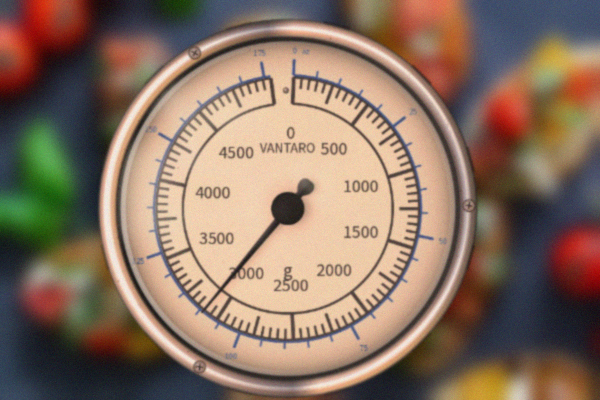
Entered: 3100 g
